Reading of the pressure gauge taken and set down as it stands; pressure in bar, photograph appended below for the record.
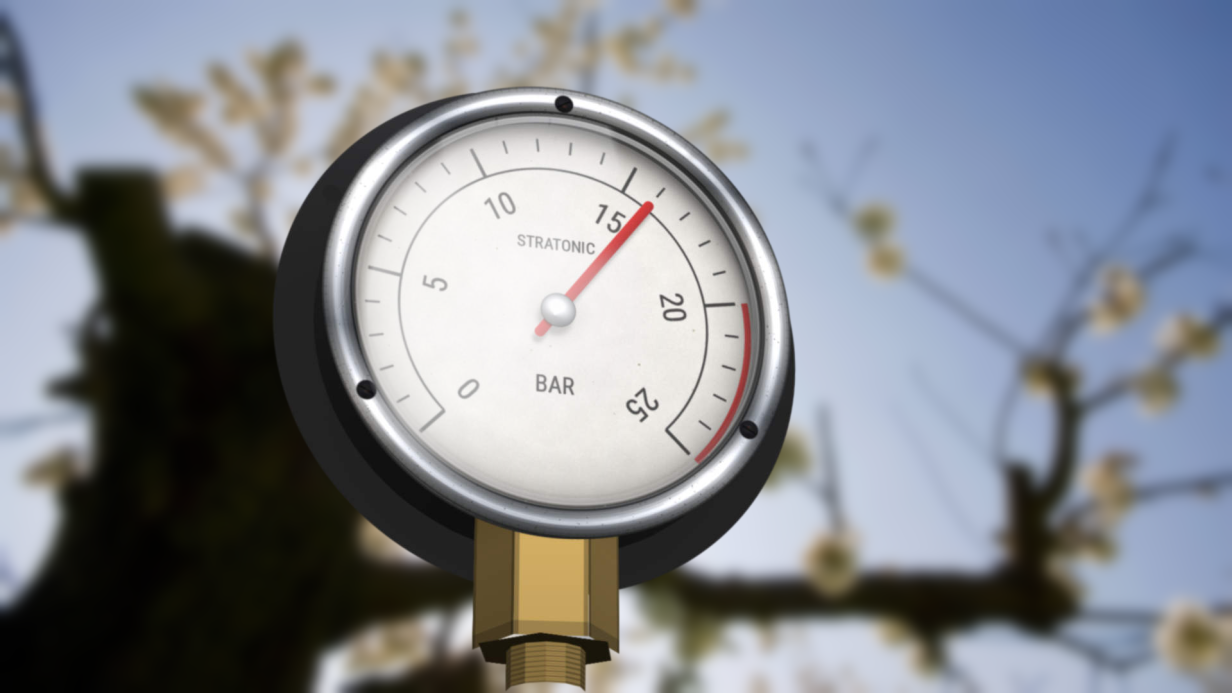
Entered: 16 bar
